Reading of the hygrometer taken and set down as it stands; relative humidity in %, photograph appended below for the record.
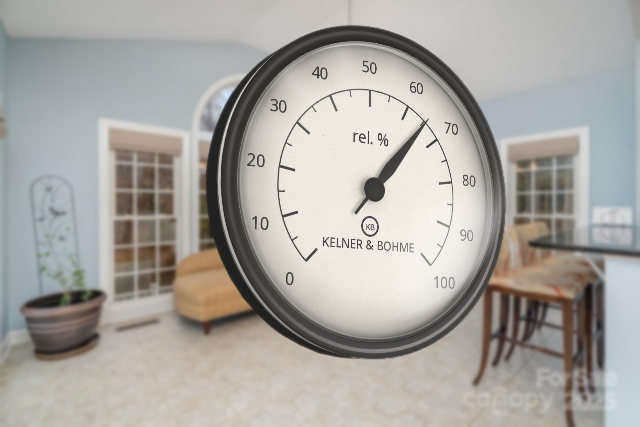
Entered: 65 %
